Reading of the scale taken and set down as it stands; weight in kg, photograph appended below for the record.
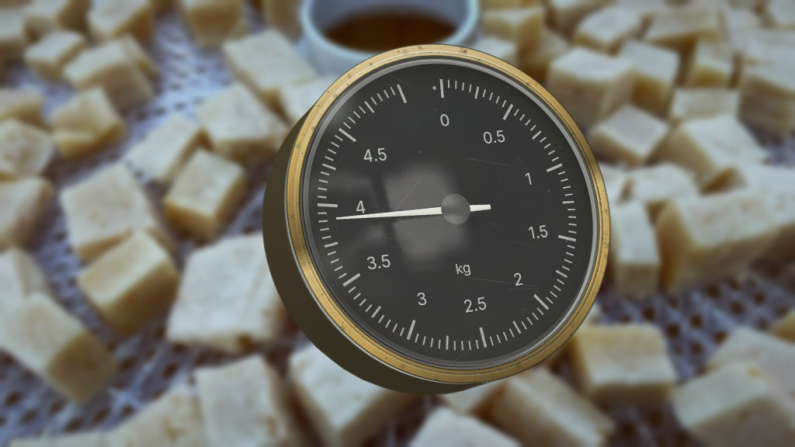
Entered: 3.9 kg
